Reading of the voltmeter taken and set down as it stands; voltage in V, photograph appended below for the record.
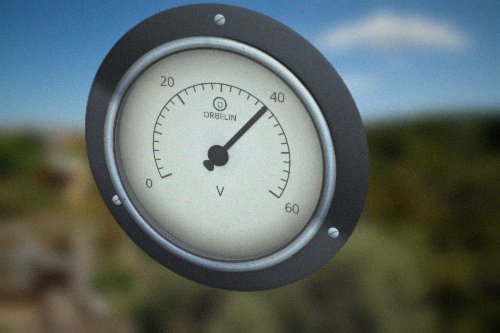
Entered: 40 V
